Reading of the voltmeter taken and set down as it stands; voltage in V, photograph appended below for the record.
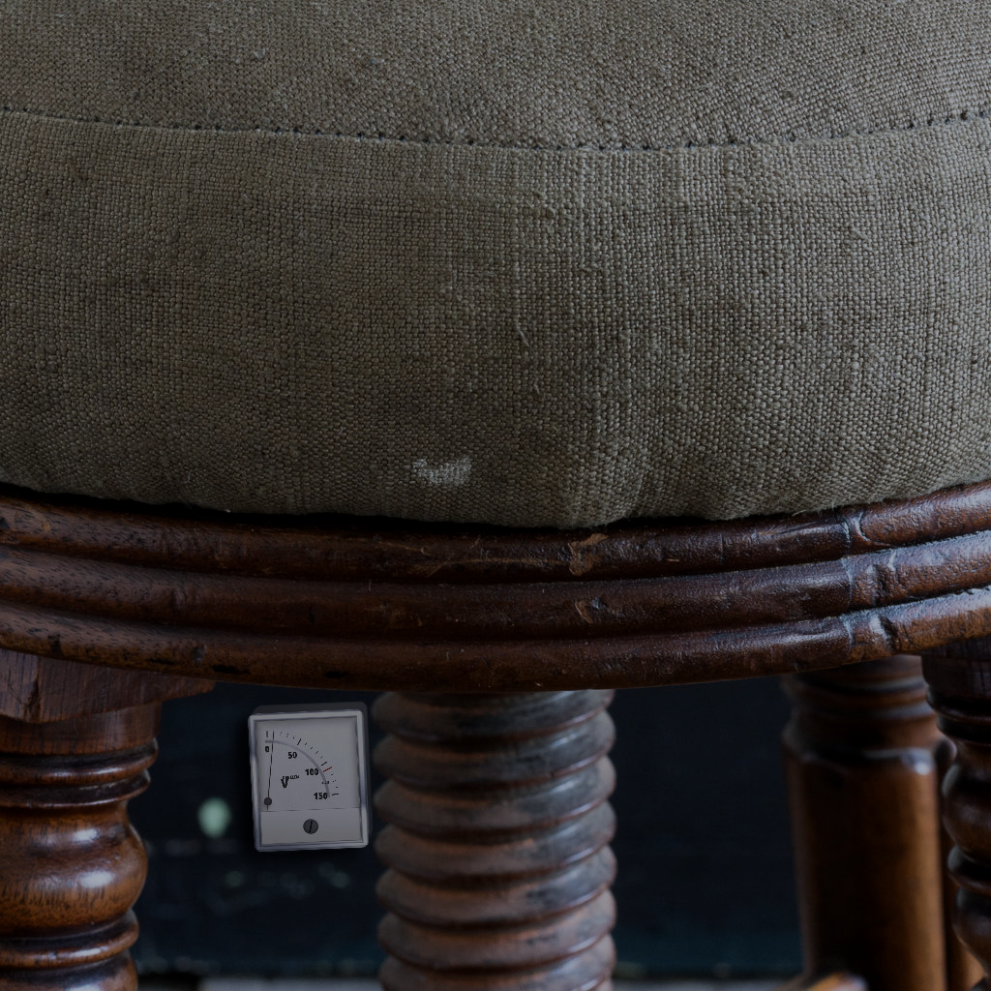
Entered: 10 V
